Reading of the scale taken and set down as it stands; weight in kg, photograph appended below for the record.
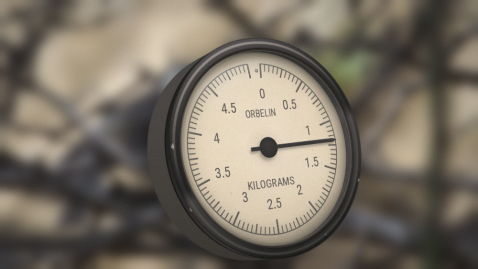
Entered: 1.2 kg
